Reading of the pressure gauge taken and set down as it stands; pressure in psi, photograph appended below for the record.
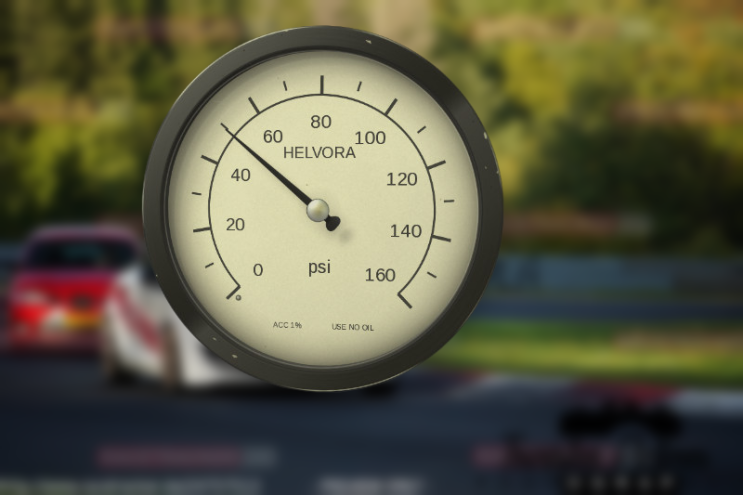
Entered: 50 psi
